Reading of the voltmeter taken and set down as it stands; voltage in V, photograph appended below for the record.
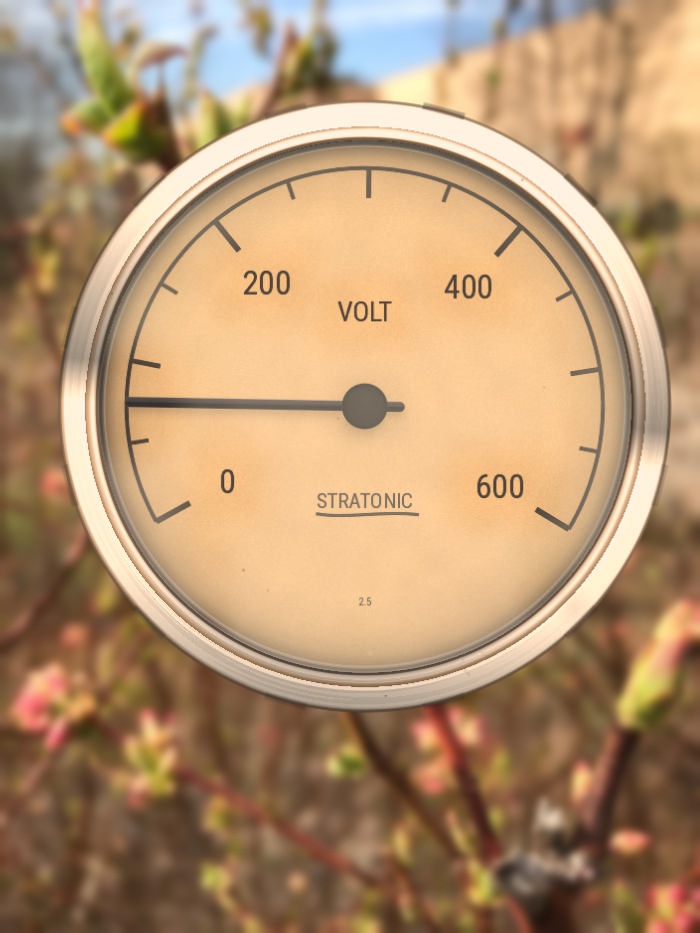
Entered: 75 V
